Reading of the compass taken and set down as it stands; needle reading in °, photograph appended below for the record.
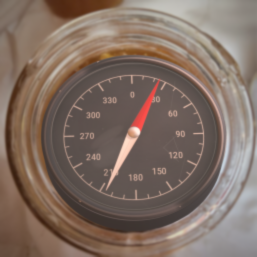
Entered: 25 °
